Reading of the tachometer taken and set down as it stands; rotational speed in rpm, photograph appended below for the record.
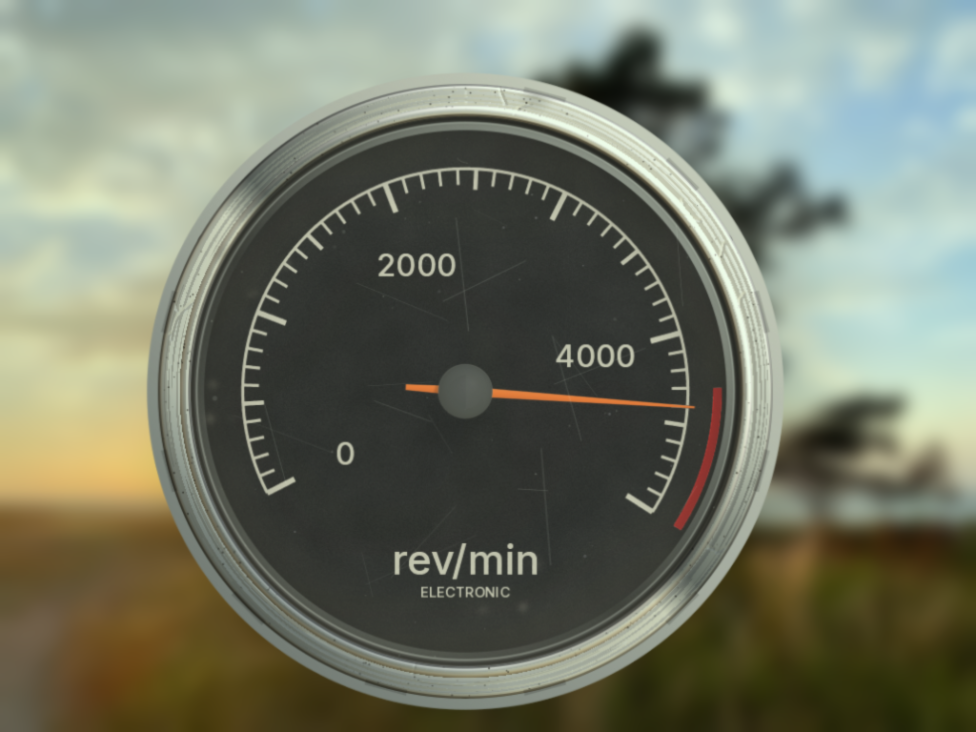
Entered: 4400 rpm
